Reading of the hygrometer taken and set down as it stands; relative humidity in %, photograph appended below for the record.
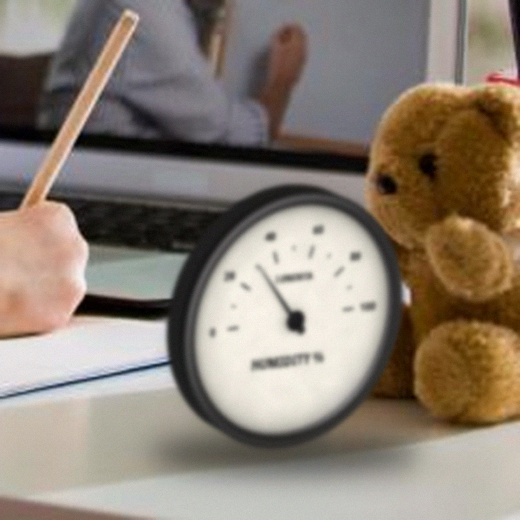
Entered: 30 %
